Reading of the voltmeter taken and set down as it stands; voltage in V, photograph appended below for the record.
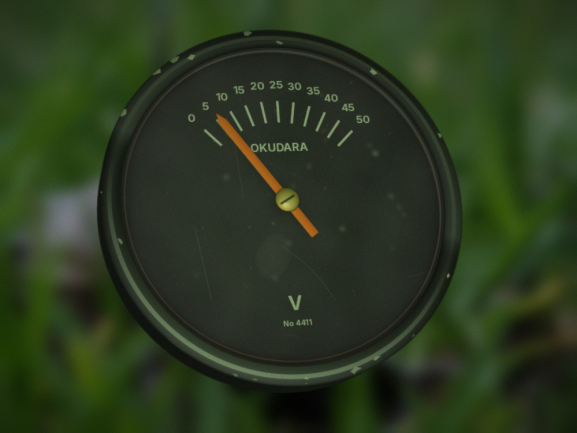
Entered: 5 V
